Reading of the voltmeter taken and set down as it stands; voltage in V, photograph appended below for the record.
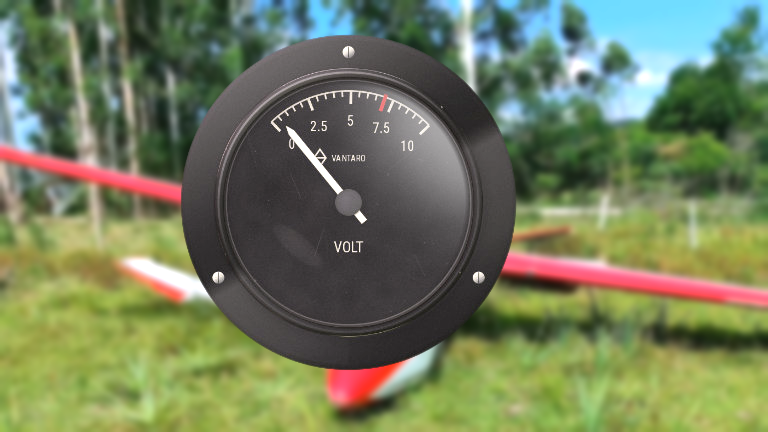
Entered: 0.5 V
